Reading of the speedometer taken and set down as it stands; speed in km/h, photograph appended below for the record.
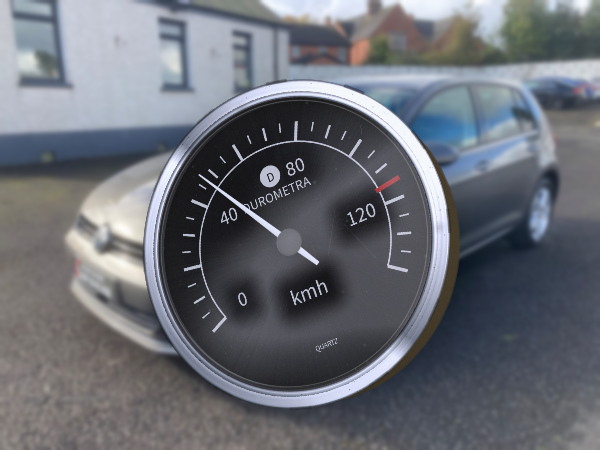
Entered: 47.5 km/h
